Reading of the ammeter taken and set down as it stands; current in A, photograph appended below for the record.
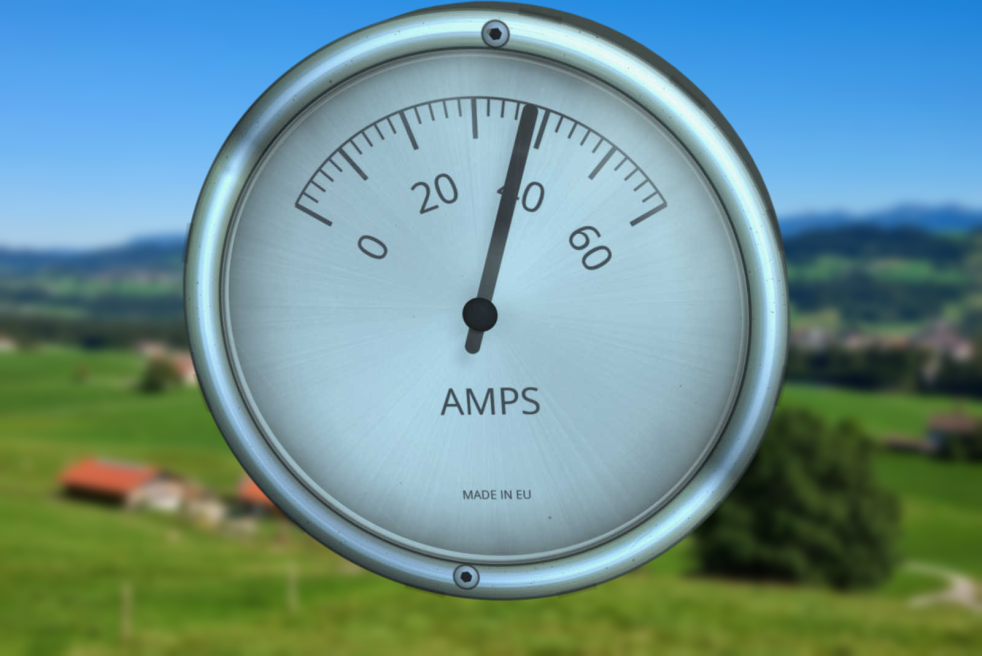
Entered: 38 A
